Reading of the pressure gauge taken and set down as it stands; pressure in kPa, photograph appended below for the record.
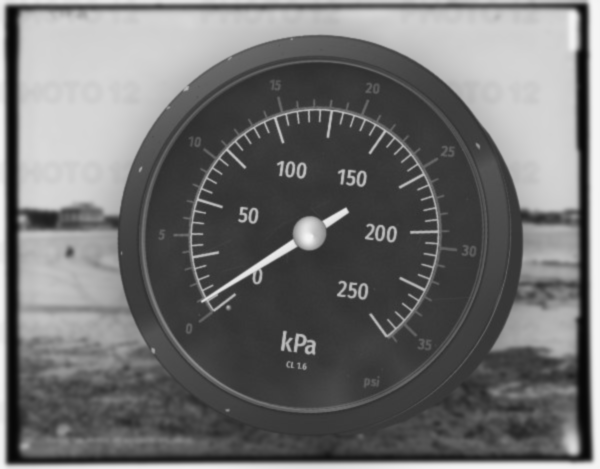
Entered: 5 kPa
